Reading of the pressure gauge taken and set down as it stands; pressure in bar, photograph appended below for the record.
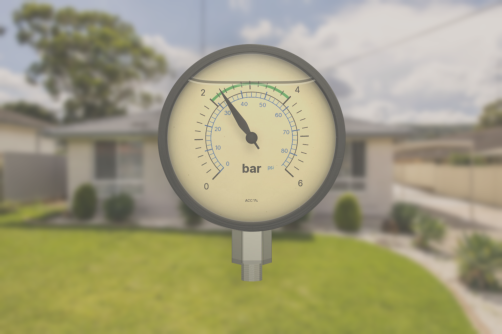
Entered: 2.3 bar
